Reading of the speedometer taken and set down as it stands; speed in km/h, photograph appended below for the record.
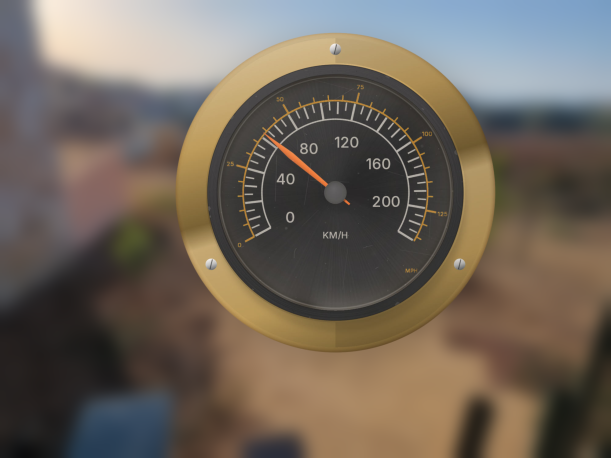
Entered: 62.5 km/h
